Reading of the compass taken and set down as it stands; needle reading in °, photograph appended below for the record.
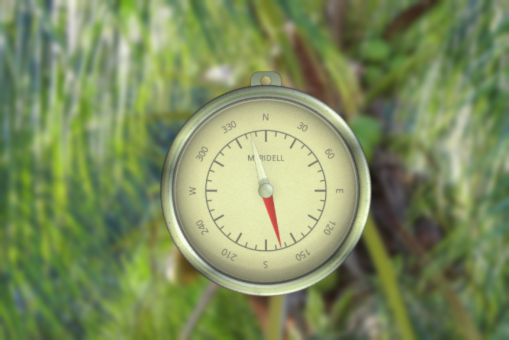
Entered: 165 °
